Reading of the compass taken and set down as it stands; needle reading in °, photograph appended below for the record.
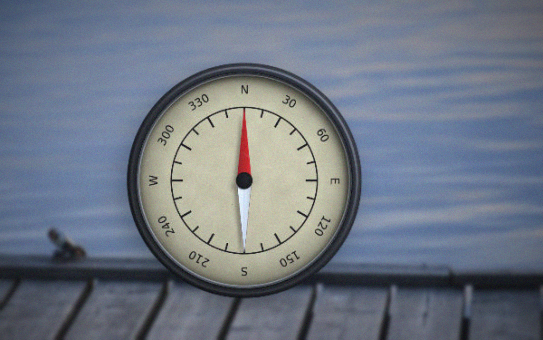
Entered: 0 °
